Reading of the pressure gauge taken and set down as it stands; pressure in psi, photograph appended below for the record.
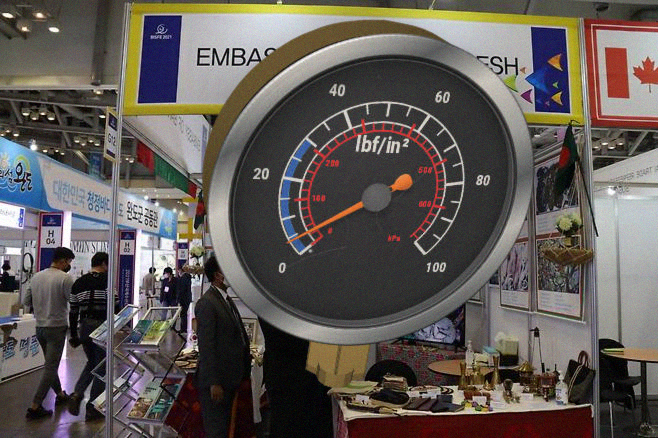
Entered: 5 psi
